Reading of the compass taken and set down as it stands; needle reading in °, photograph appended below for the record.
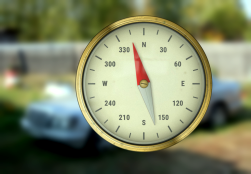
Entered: 345 °
